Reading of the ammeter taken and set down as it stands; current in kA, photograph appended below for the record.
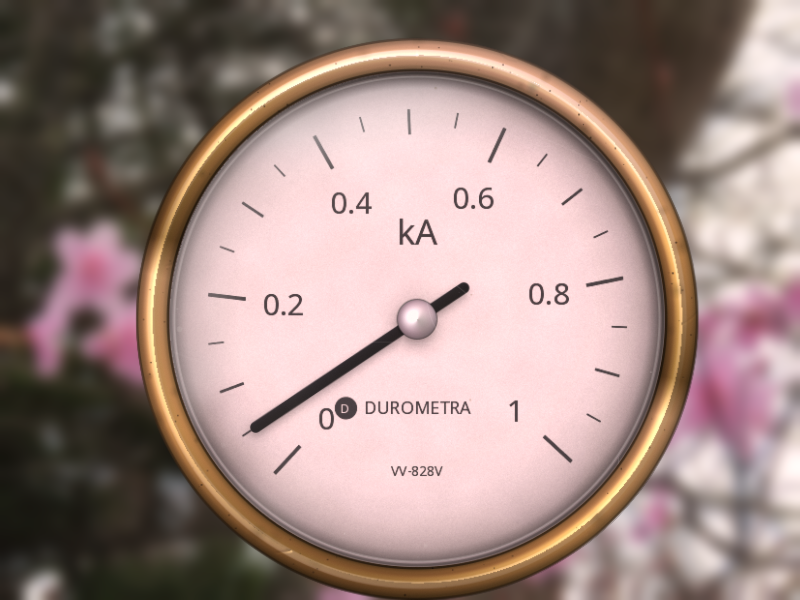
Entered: 0.05 kA
